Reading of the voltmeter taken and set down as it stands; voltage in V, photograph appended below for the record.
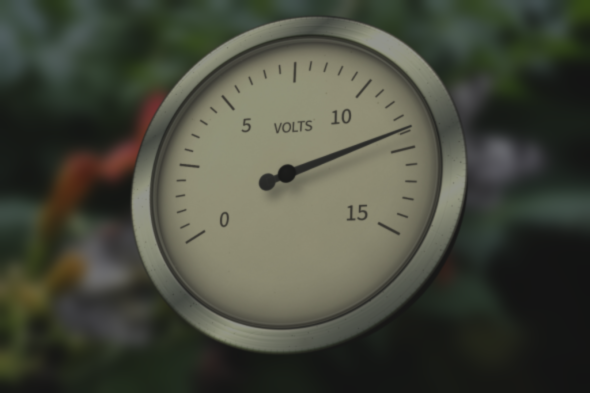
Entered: 12 V
